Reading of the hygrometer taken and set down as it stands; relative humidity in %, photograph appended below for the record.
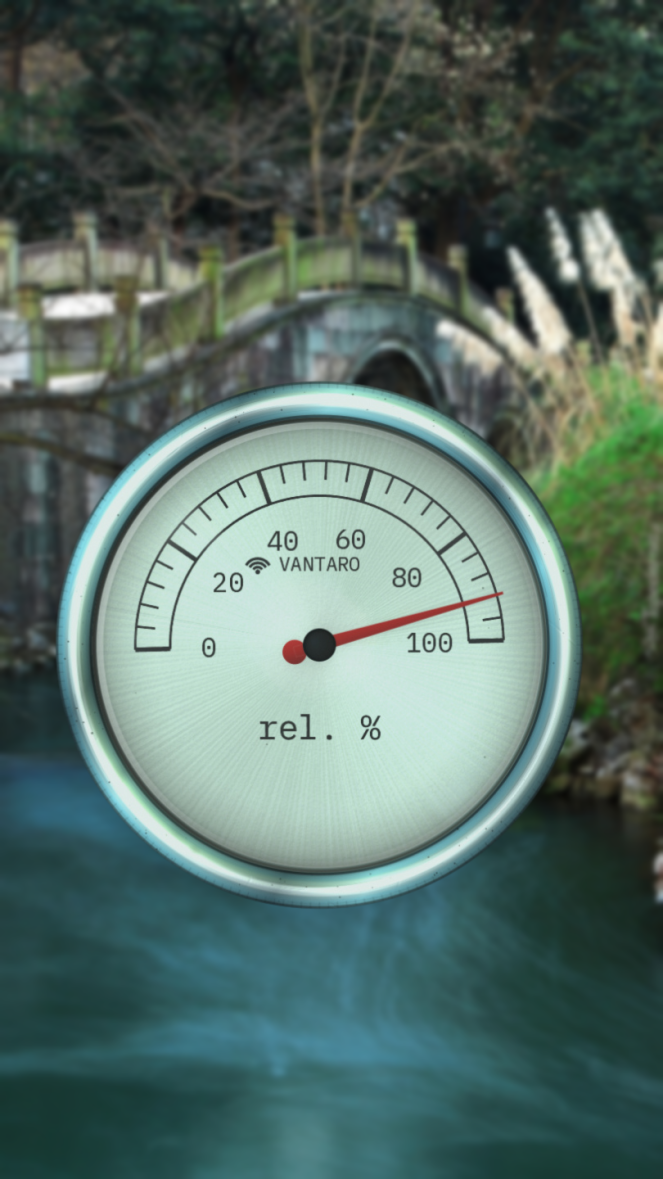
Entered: 92 %
